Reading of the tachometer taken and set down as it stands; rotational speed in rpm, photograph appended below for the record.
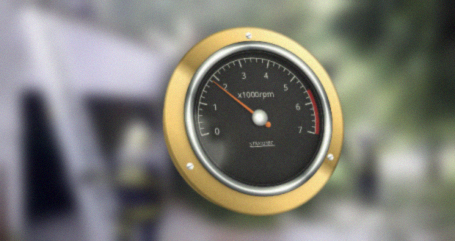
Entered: 1800 rpm
